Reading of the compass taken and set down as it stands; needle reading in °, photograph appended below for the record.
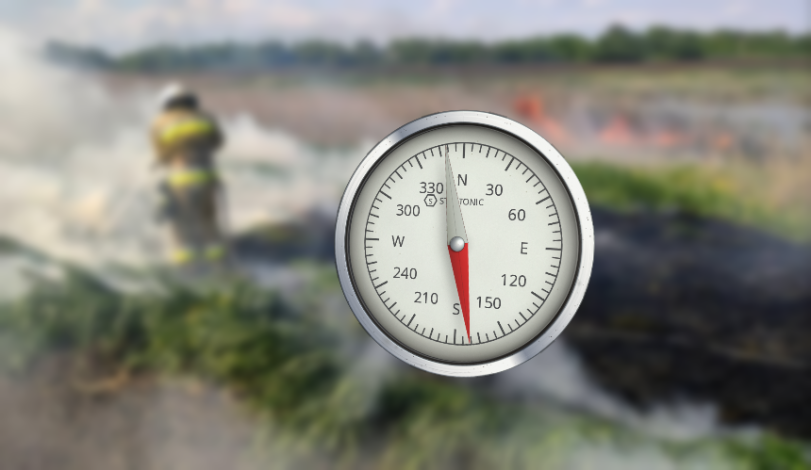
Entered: 170 °
